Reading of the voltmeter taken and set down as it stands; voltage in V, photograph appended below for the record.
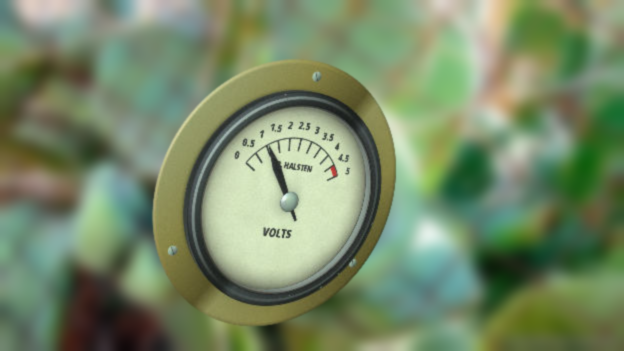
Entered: 1 V
